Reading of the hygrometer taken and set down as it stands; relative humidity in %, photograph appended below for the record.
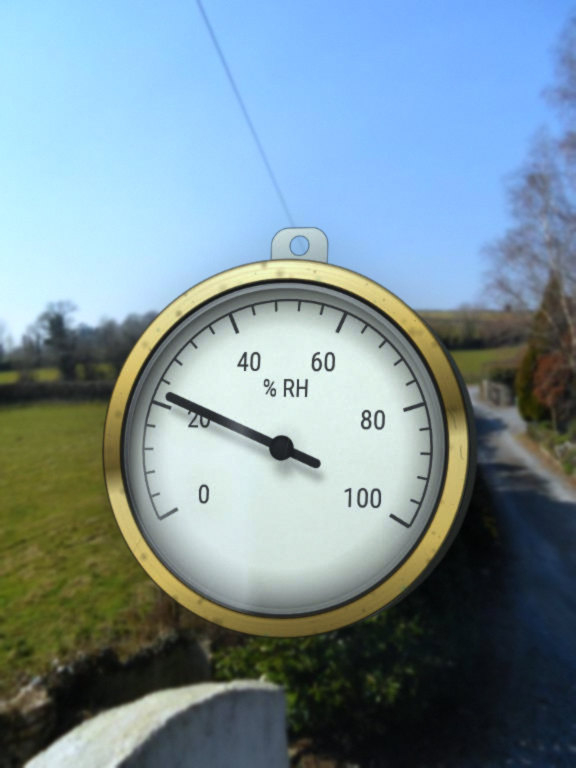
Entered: 22 %
